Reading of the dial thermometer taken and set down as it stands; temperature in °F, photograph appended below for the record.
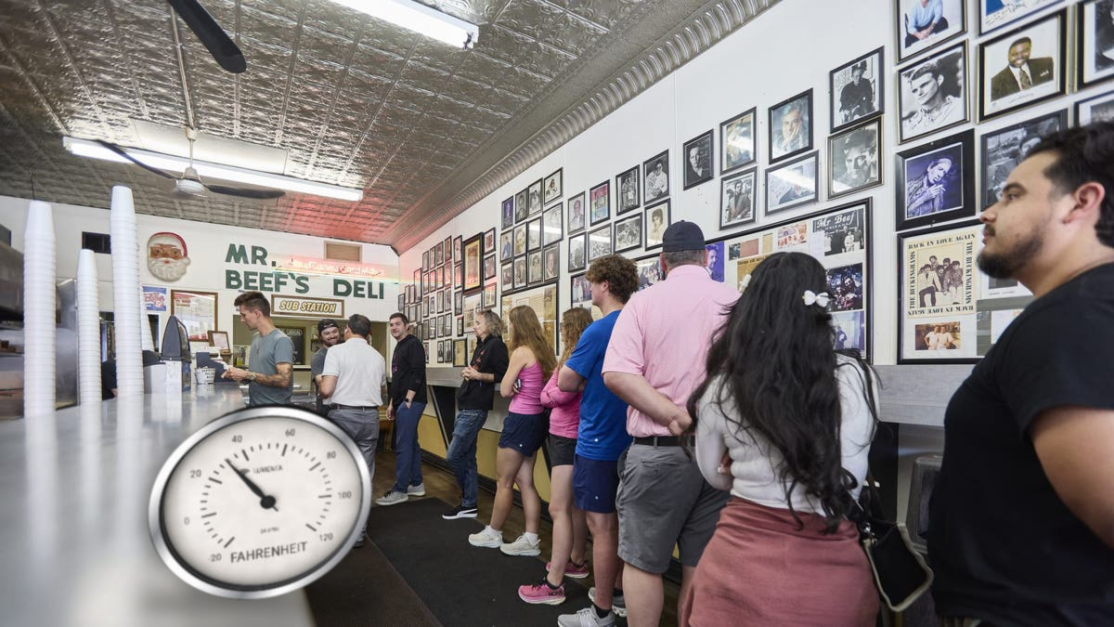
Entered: 32 °F
